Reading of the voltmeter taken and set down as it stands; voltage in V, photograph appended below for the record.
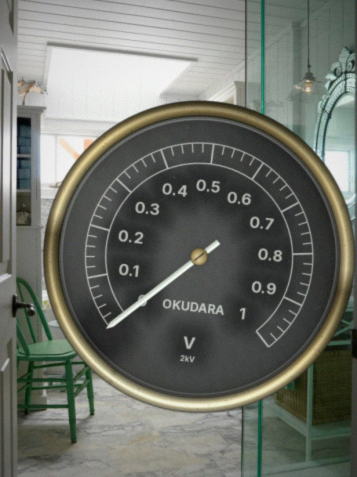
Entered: 0 V
